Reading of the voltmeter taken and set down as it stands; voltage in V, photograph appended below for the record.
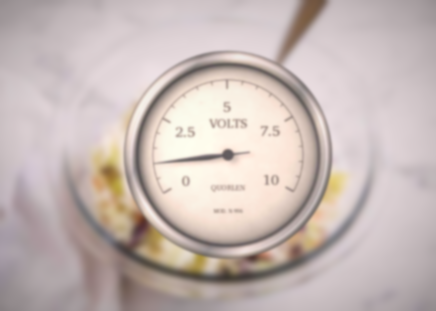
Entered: 1 V
